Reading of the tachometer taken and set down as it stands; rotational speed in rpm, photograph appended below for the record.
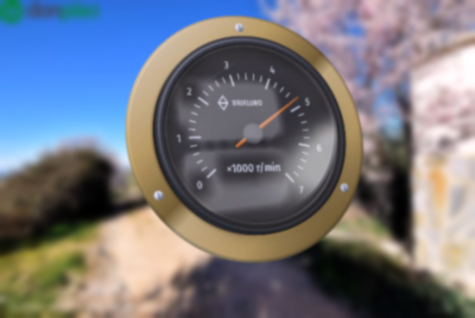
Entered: 4800 rpm
